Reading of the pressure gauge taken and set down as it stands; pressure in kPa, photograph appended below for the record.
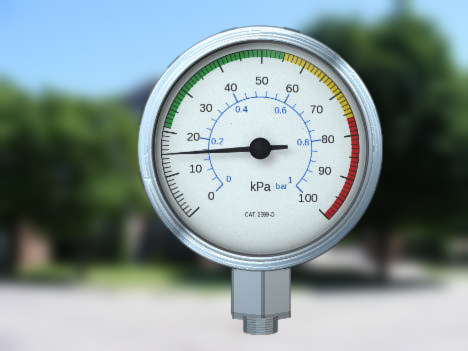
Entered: 15 kPa
